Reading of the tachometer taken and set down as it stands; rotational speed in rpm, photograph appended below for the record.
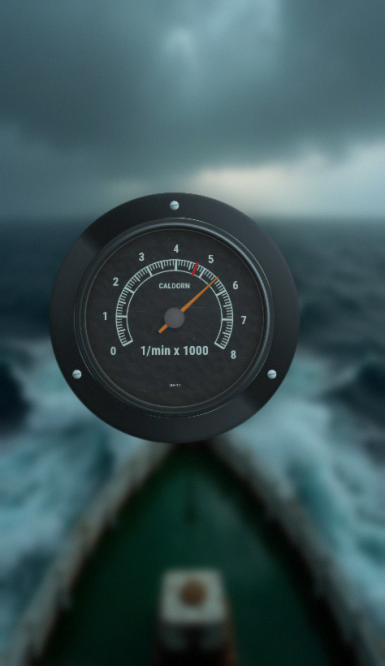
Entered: 5500 rpm
